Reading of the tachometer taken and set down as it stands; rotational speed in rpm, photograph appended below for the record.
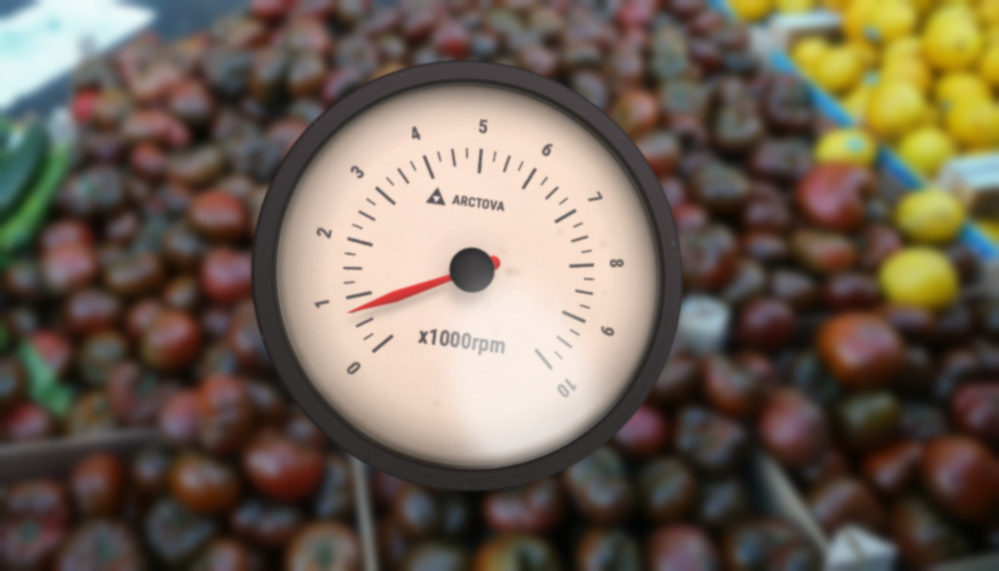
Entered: 750 rpm
